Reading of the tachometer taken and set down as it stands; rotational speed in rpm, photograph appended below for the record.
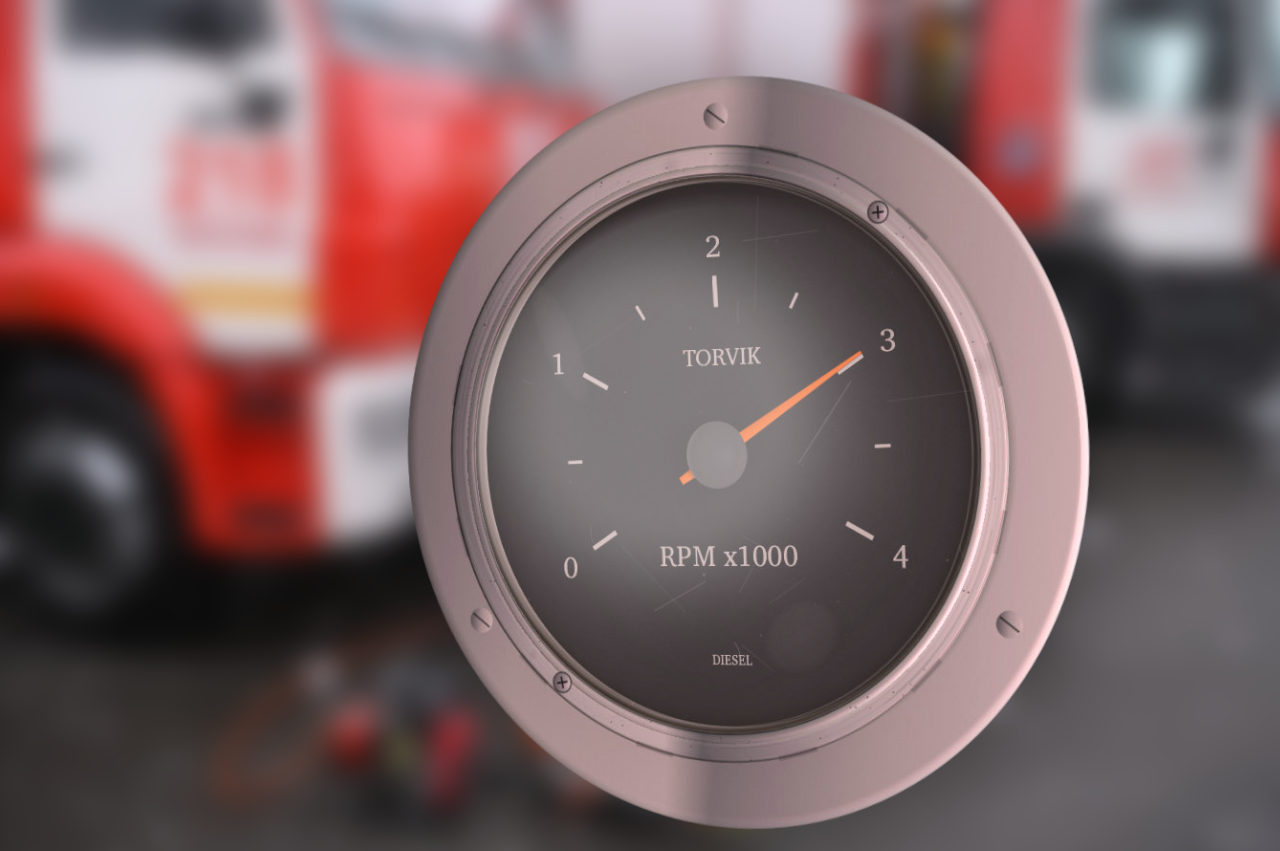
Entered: 3000 rpm
